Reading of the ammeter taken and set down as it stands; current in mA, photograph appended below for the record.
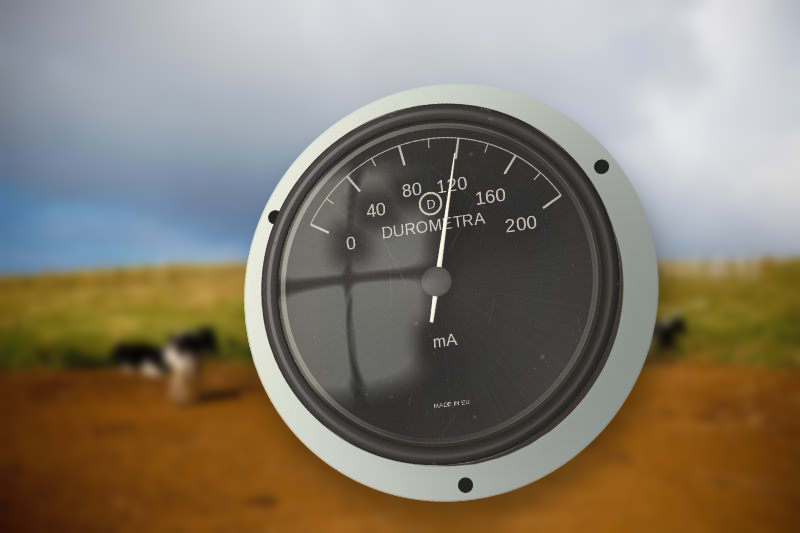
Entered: 120 mA
